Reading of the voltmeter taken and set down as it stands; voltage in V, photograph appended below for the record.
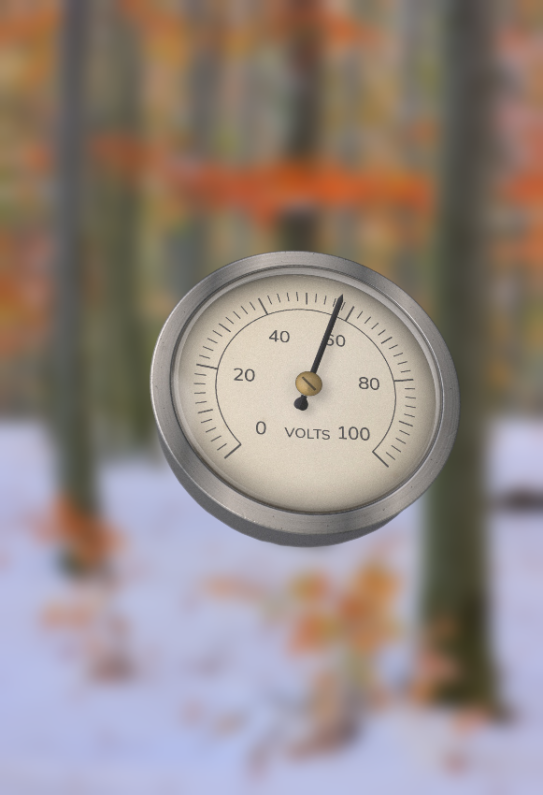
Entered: 57 V
